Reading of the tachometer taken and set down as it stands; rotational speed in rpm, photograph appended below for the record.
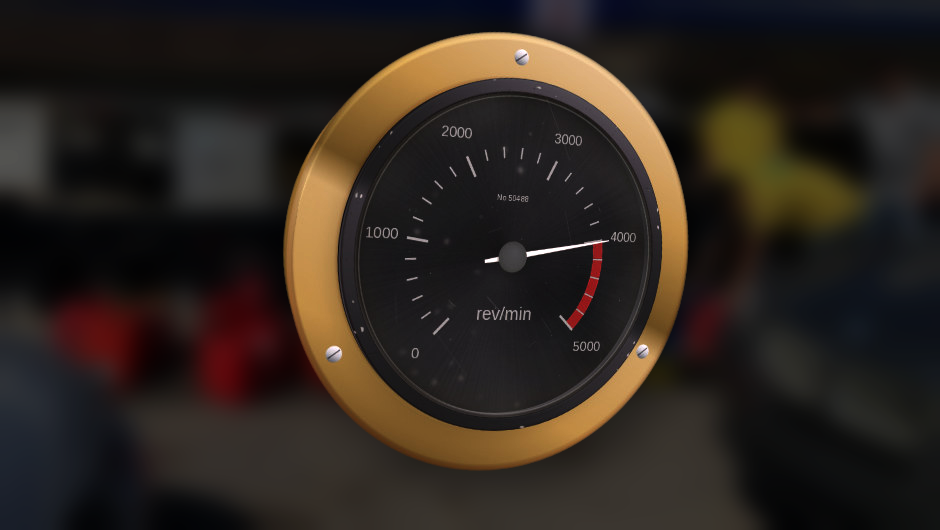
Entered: 4000 rpm
